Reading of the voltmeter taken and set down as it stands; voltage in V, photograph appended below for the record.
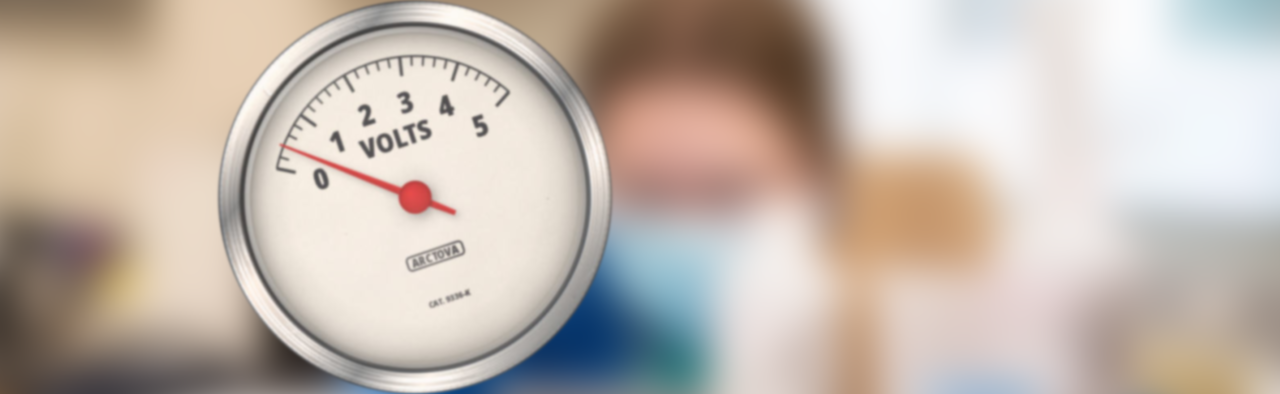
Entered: 0.4 V
